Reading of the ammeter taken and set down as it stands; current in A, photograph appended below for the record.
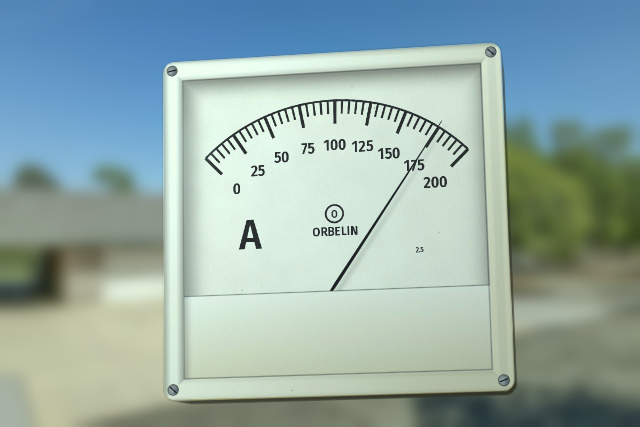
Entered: 175 A
